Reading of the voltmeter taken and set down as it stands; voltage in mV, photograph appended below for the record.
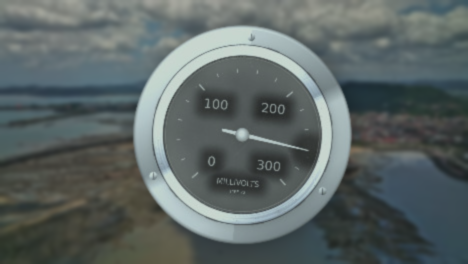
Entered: 260 mV
